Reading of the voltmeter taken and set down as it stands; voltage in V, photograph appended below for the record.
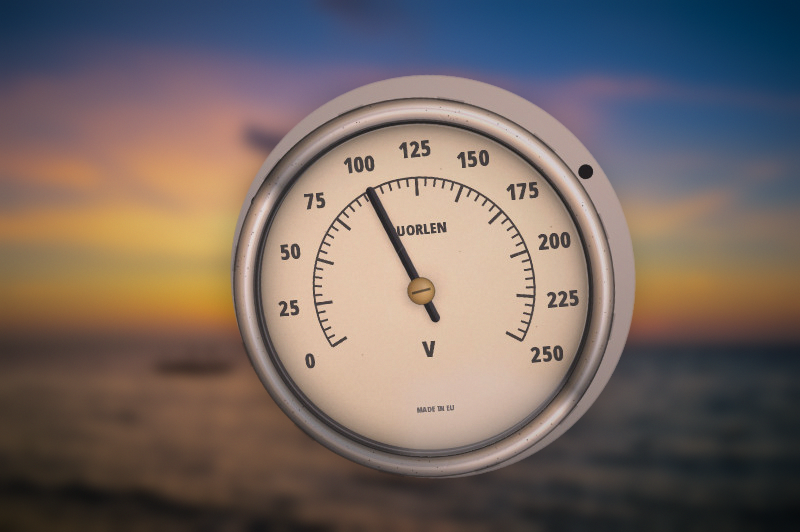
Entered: 100 V
